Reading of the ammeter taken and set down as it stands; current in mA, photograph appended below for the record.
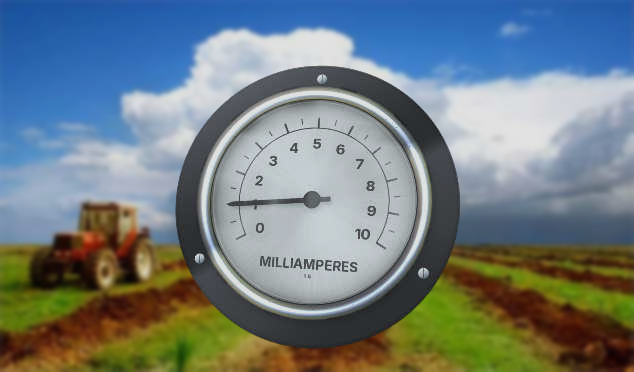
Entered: 1 mA
